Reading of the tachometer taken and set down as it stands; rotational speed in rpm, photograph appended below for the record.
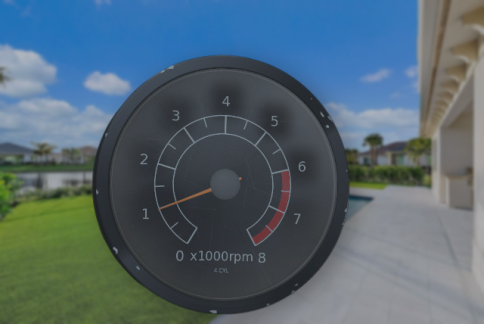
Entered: 1000 rpm
